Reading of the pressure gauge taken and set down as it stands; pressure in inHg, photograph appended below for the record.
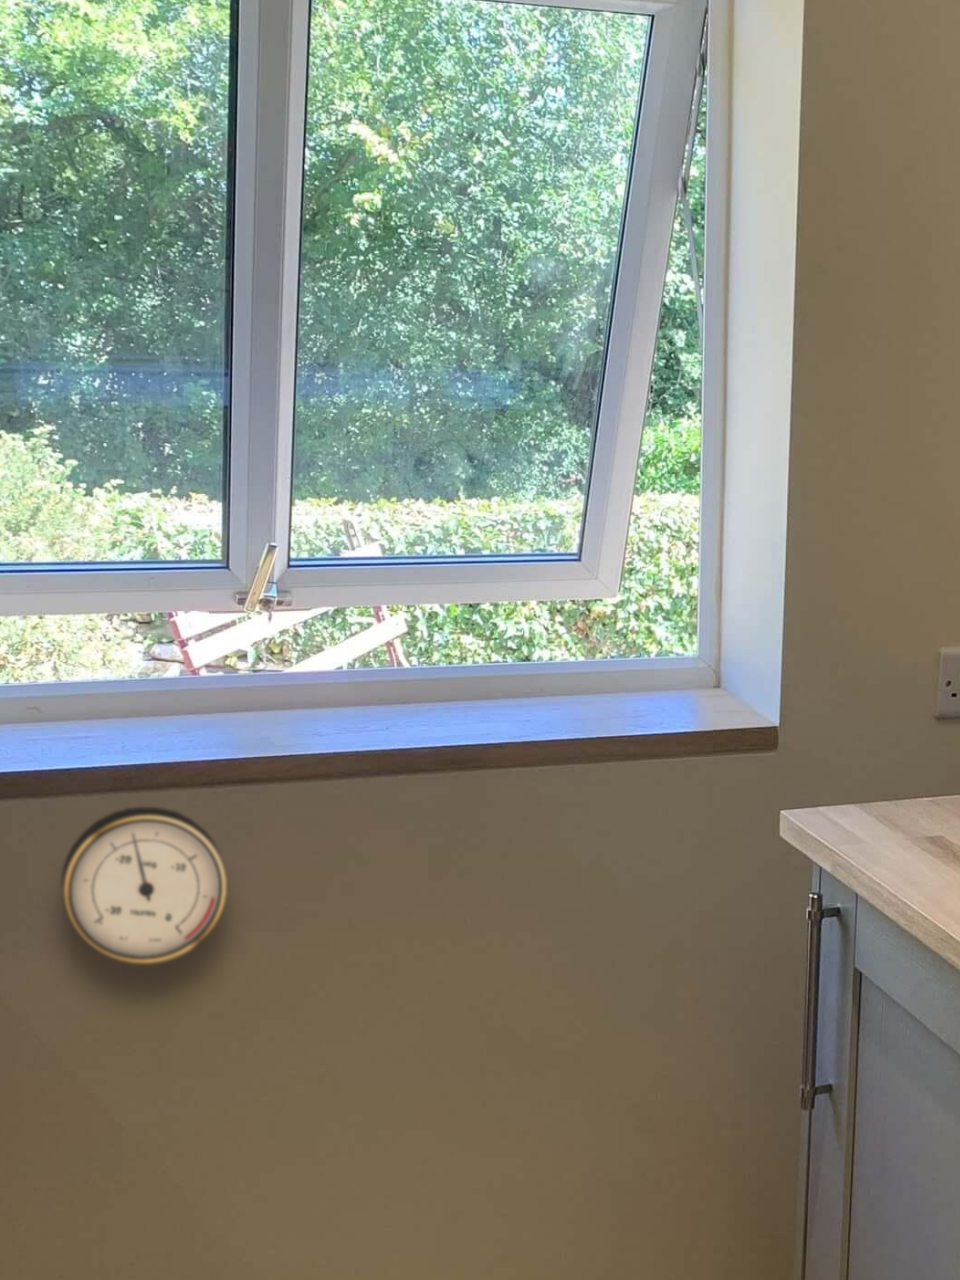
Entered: -17.5 inHg
